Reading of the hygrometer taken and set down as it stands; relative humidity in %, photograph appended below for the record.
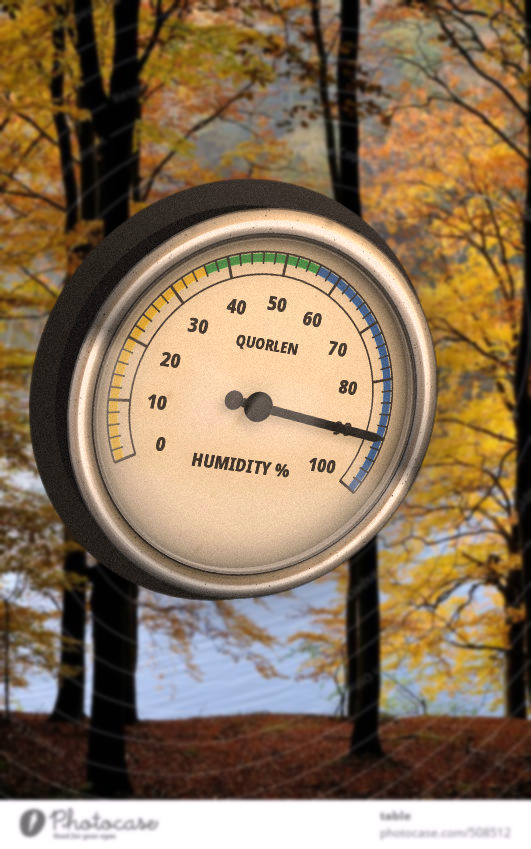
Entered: 90 %
